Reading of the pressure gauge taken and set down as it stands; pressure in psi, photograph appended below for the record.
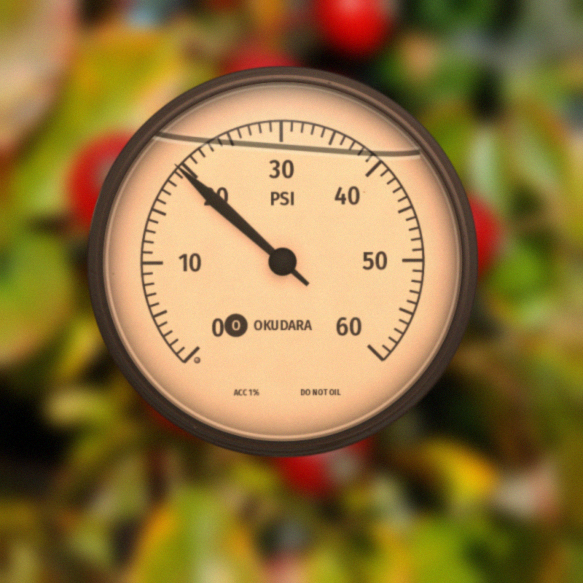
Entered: 19.5 psi
